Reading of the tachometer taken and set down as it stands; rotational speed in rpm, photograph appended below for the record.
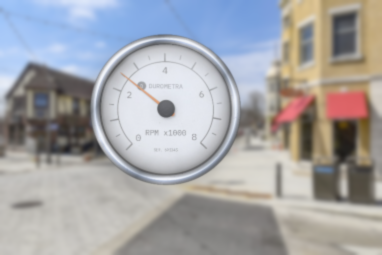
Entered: 2500 rpm
